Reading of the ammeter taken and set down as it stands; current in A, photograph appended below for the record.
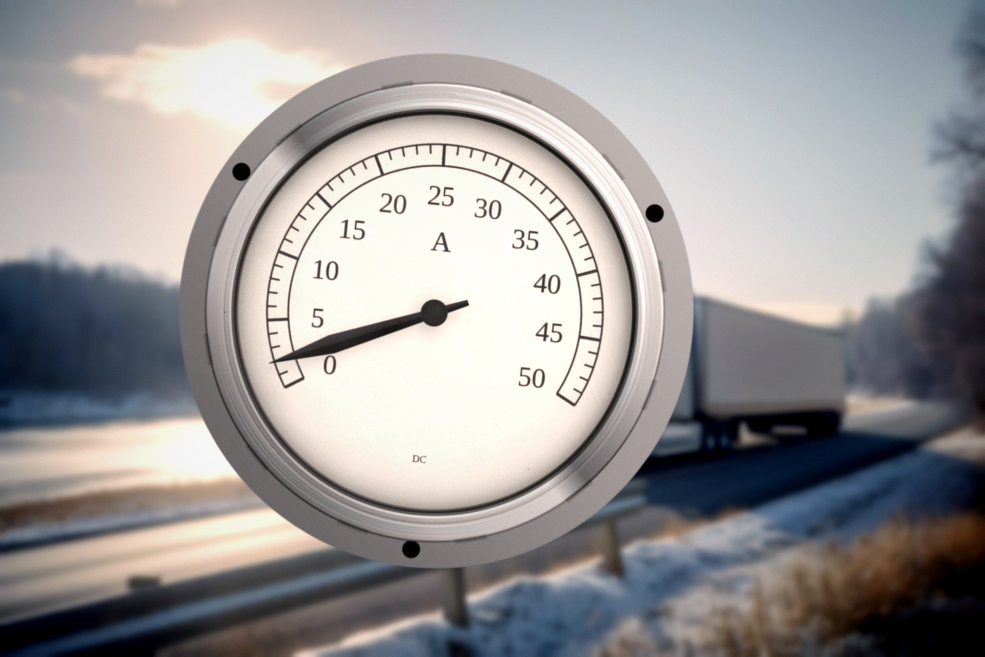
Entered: 2 A
